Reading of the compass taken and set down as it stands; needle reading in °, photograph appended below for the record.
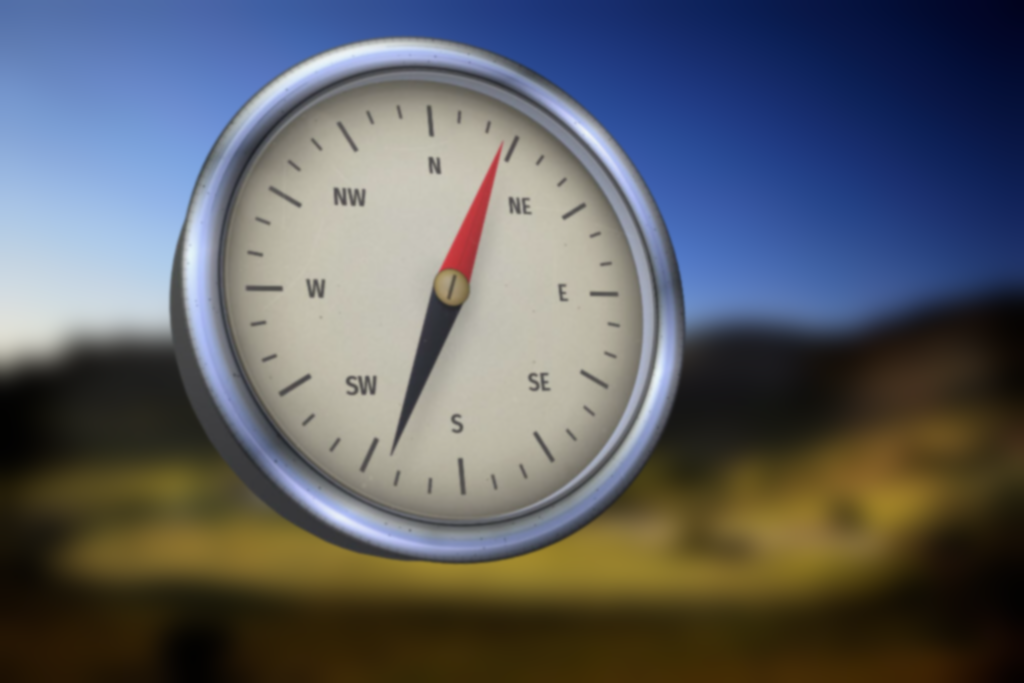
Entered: 25 °
